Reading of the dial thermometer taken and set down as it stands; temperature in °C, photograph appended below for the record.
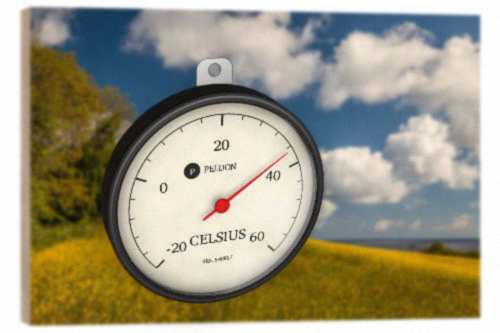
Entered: 36 °C
